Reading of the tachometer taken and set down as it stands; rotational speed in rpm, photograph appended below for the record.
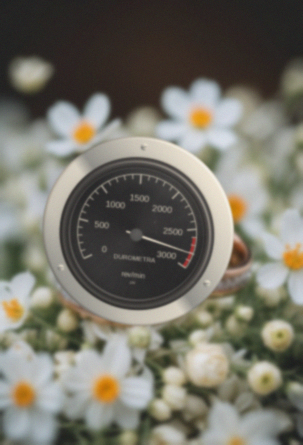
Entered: 2800 rpm
